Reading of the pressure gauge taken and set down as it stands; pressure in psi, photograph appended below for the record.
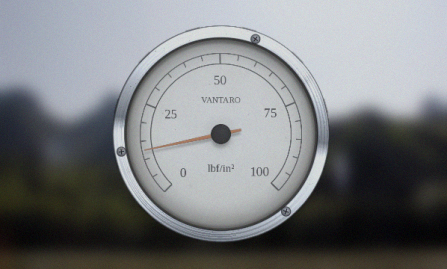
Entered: 12.5 psi
